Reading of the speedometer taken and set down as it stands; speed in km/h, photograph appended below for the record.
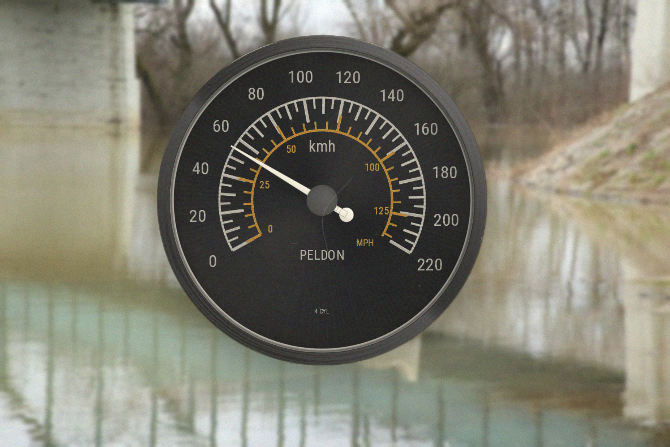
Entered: 55 km/h
